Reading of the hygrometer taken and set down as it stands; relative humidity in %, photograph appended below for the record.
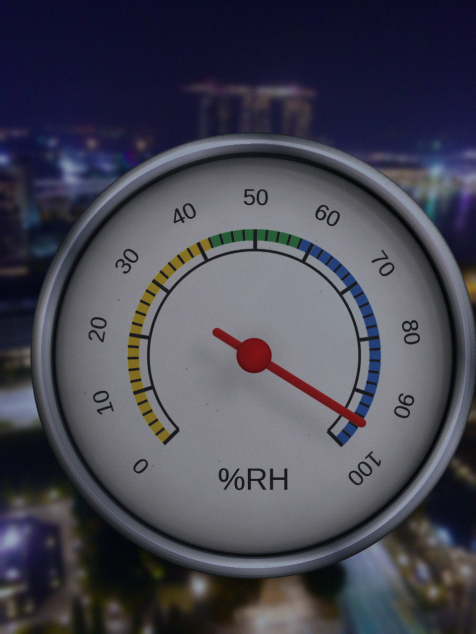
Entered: 95 %
